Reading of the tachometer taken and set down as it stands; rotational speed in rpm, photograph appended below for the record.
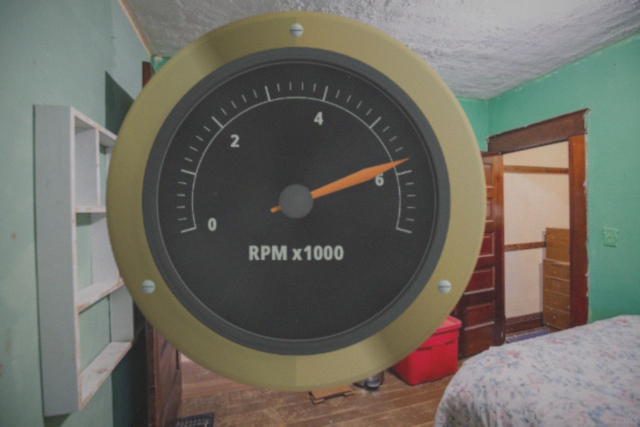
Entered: 5800 rpm
